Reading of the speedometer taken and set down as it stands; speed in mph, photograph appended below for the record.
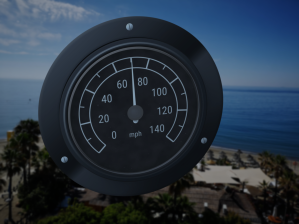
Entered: 70 mph
